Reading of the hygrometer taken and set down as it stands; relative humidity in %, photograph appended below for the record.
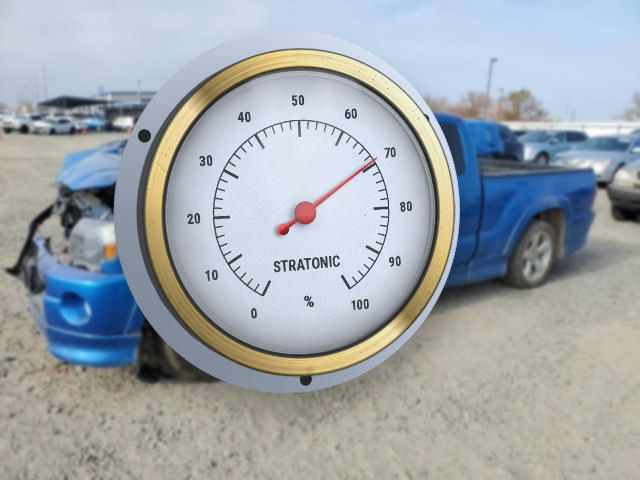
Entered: 69 %
